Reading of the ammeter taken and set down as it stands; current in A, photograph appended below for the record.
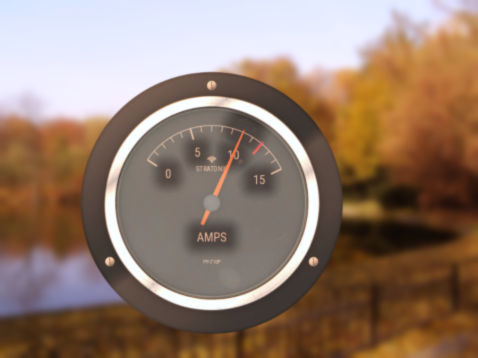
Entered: 10 A
